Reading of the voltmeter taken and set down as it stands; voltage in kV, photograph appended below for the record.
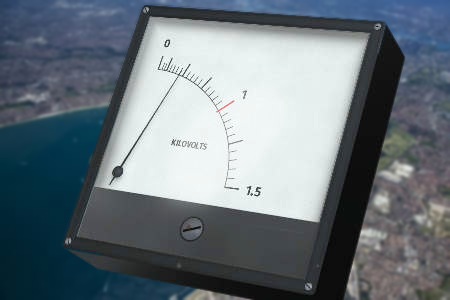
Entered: 0.5 kV
